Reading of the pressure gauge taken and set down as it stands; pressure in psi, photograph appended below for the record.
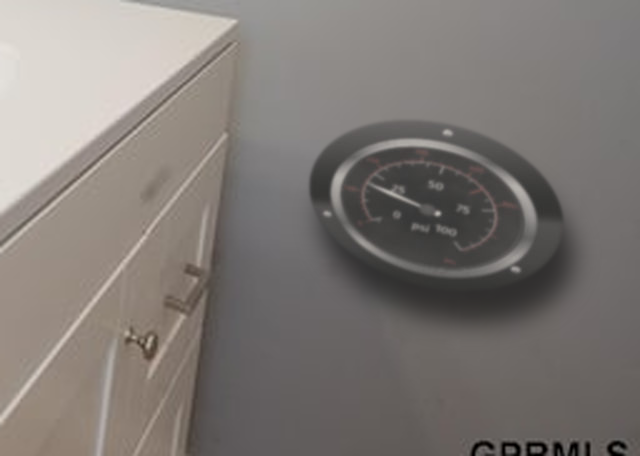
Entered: 20 psi
